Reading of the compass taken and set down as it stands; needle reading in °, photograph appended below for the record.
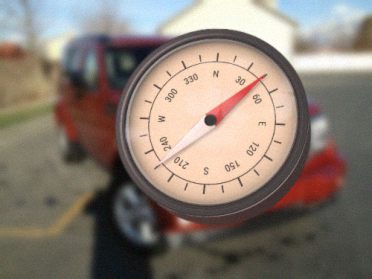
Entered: 45 °
